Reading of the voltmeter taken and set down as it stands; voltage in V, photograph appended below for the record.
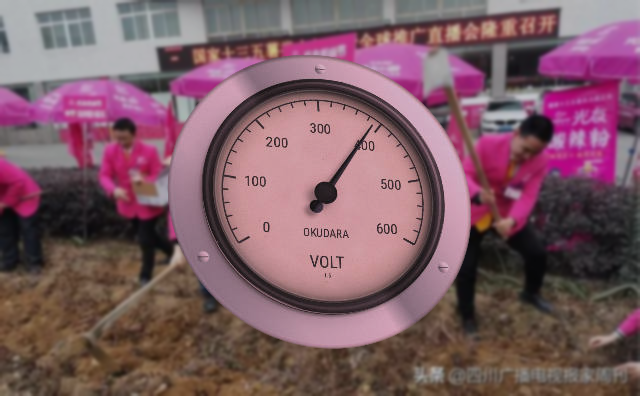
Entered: 390 V
